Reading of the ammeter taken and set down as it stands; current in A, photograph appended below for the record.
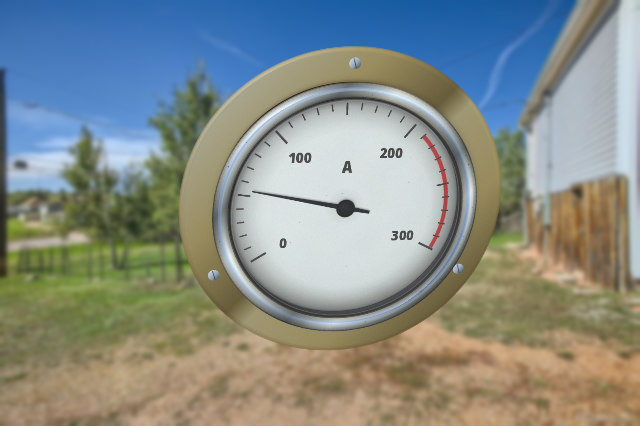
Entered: 55 A
